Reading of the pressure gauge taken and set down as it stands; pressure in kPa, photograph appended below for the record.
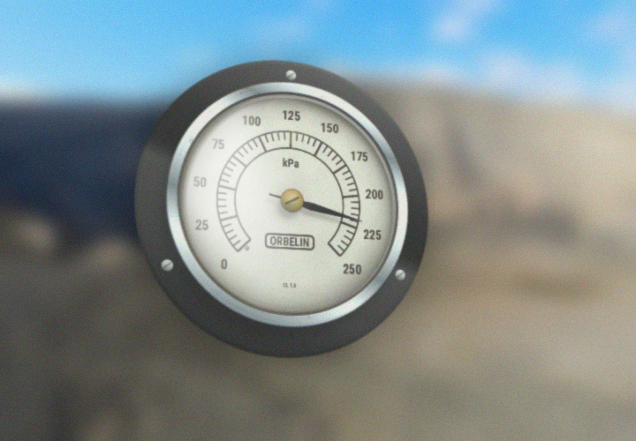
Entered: 220 kPa
